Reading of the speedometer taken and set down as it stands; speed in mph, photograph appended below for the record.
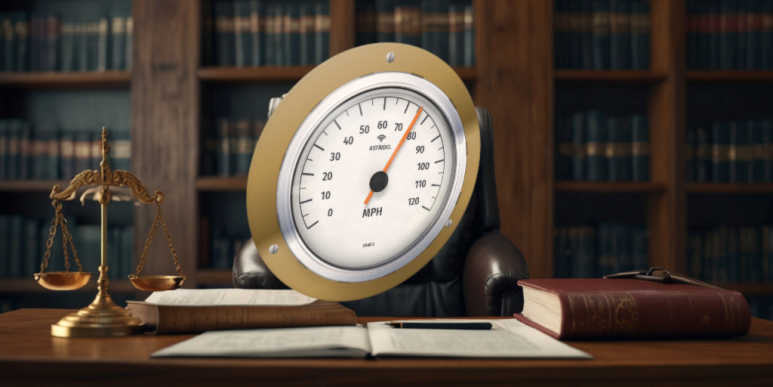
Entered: 75 mph
